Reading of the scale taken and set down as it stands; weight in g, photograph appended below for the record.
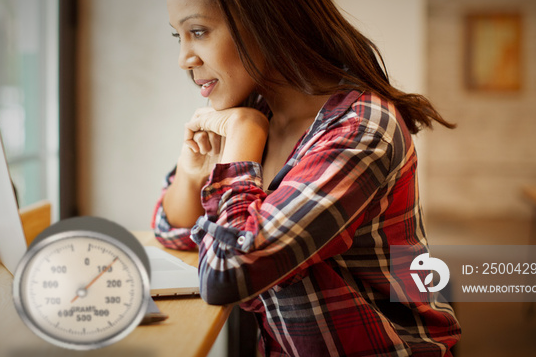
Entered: 100 g
